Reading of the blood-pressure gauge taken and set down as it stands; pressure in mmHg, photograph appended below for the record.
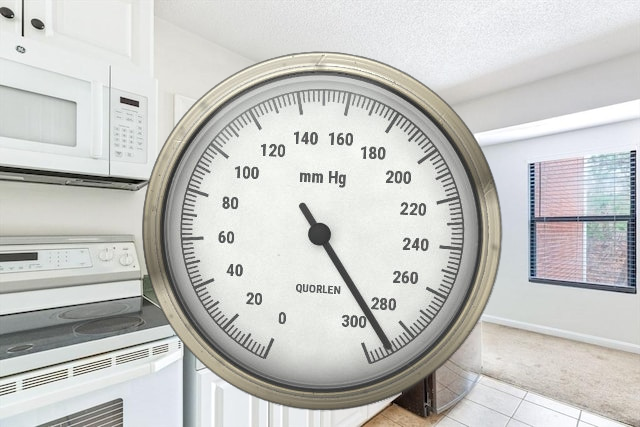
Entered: 290 mmHg
